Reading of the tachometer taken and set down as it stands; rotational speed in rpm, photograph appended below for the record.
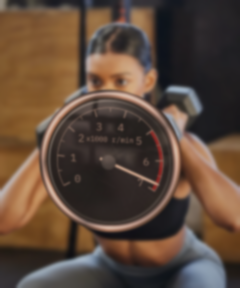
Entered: 6750 rpm
